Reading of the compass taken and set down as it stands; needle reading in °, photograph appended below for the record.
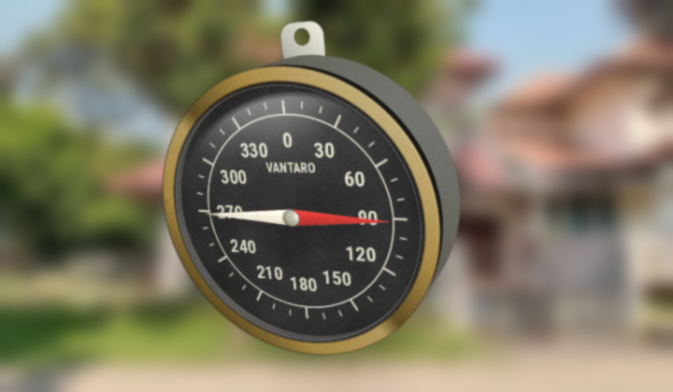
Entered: 90 °
